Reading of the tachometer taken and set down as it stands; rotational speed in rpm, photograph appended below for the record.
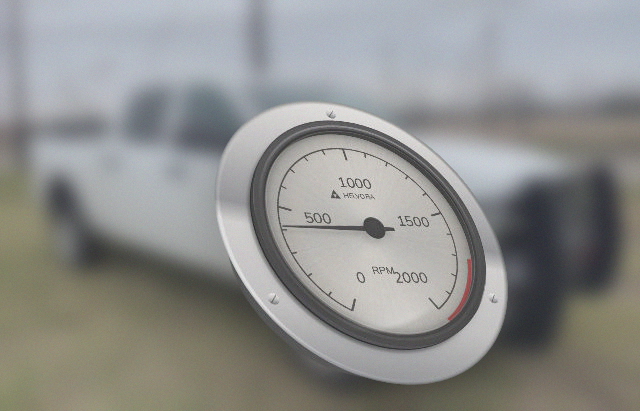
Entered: 400 rpm
